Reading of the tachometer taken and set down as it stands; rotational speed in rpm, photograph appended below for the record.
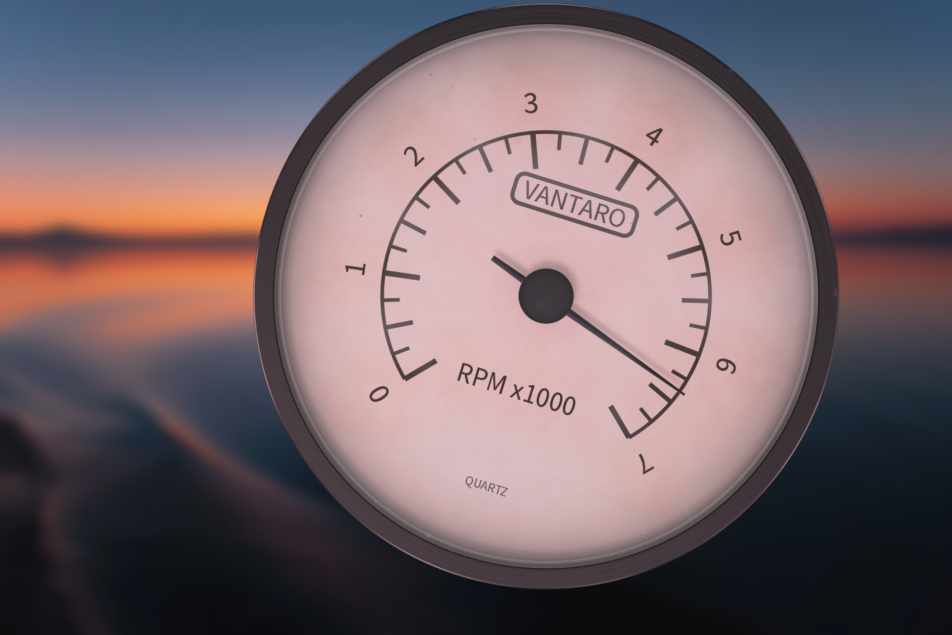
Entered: 6375 rpm
